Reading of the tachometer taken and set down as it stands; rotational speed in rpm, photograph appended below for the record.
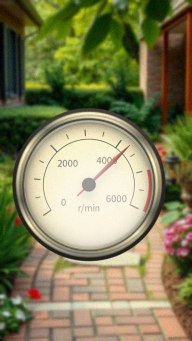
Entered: 4250 rpm
